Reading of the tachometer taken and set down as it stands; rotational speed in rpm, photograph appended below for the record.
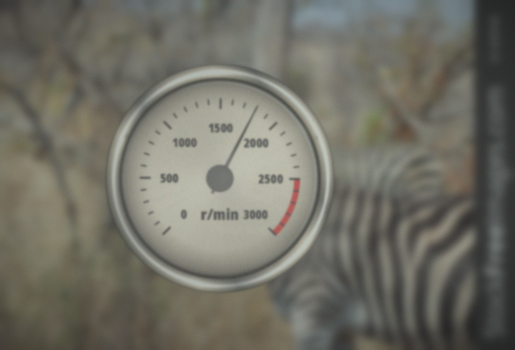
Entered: 1800 rpm
